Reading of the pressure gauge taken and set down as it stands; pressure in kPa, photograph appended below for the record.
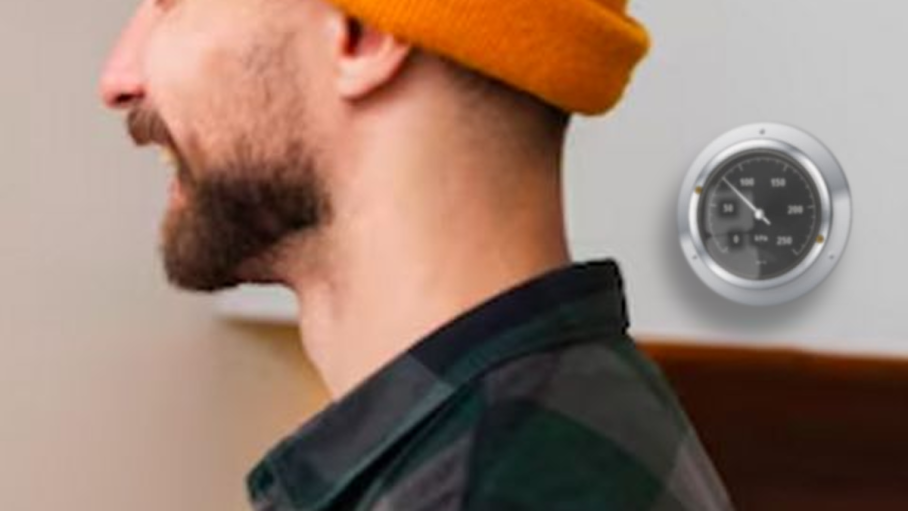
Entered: 80 kPa
